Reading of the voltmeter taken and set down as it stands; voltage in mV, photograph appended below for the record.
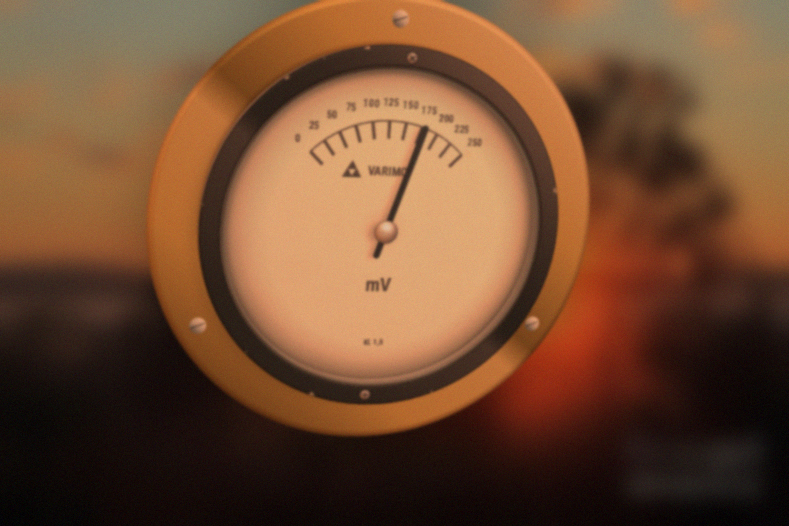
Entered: 175 mV
